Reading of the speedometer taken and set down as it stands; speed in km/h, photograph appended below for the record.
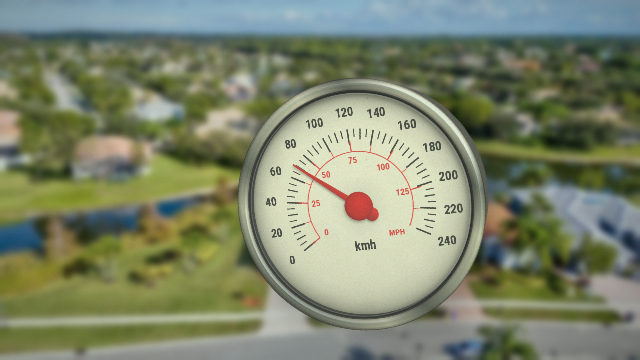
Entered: 70 km/h
